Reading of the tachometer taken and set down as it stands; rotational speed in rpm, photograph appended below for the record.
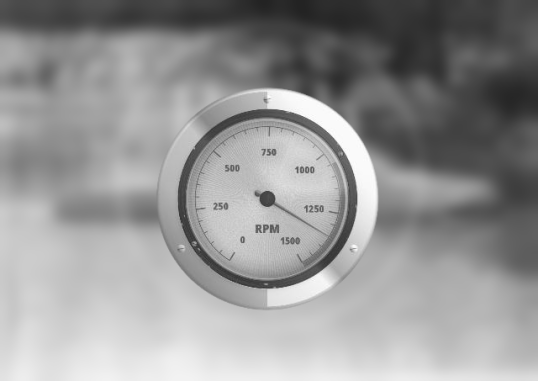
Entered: 1350 rpm
